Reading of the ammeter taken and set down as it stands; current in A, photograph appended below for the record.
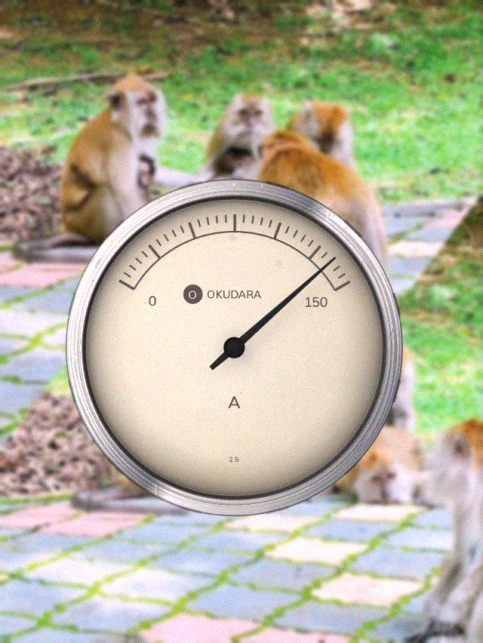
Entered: 135 A
